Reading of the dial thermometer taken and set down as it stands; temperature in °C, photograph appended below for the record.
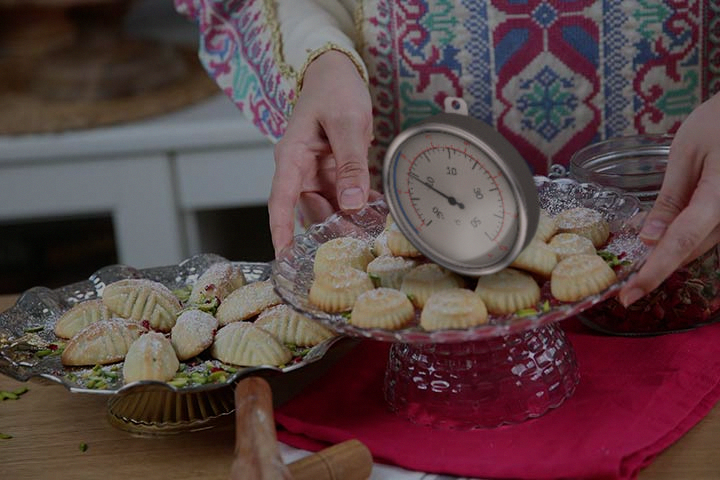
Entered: -10 °C
